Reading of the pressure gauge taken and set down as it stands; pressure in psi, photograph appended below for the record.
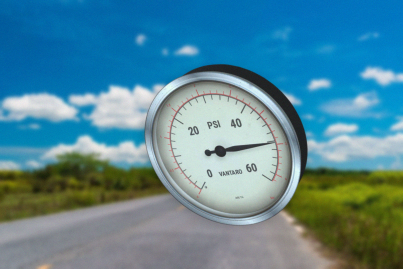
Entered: 50 psi
